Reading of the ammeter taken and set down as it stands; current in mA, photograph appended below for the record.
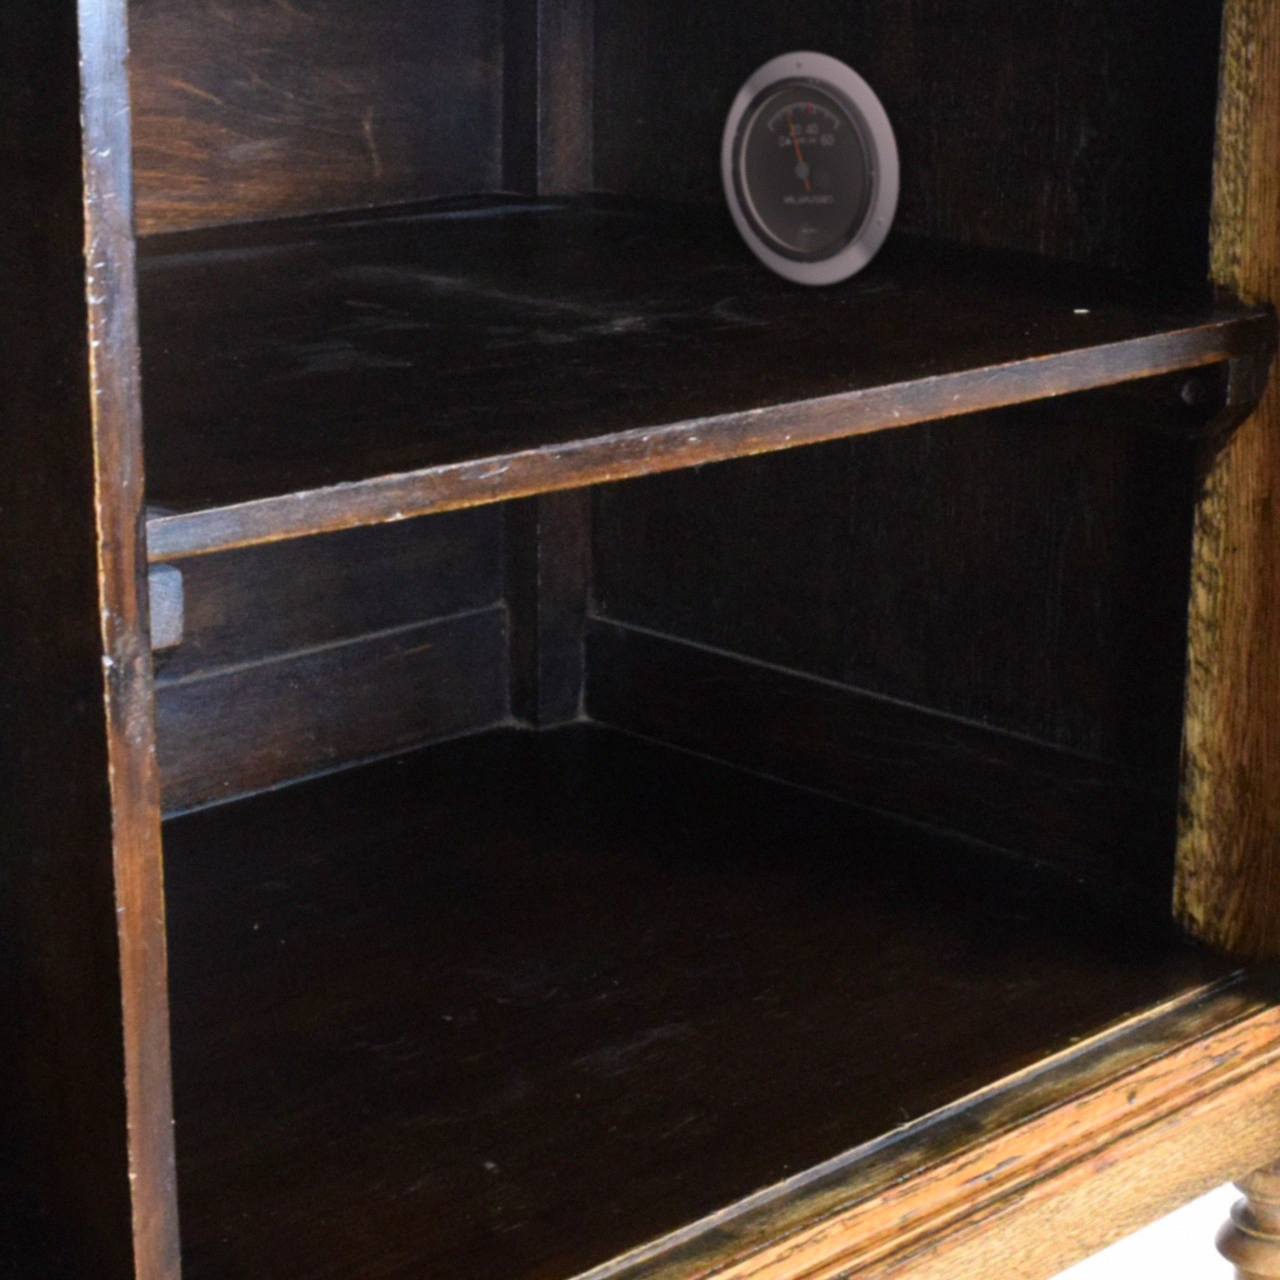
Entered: 20 mA
